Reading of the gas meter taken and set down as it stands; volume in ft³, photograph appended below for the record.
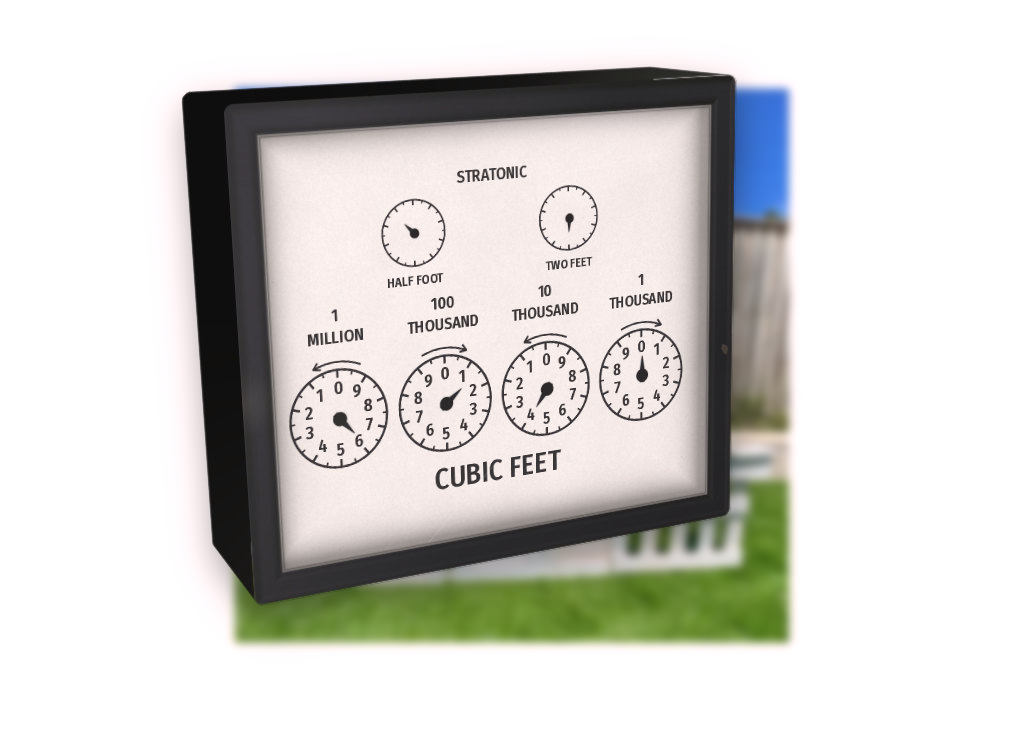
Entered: 614000 ft³
